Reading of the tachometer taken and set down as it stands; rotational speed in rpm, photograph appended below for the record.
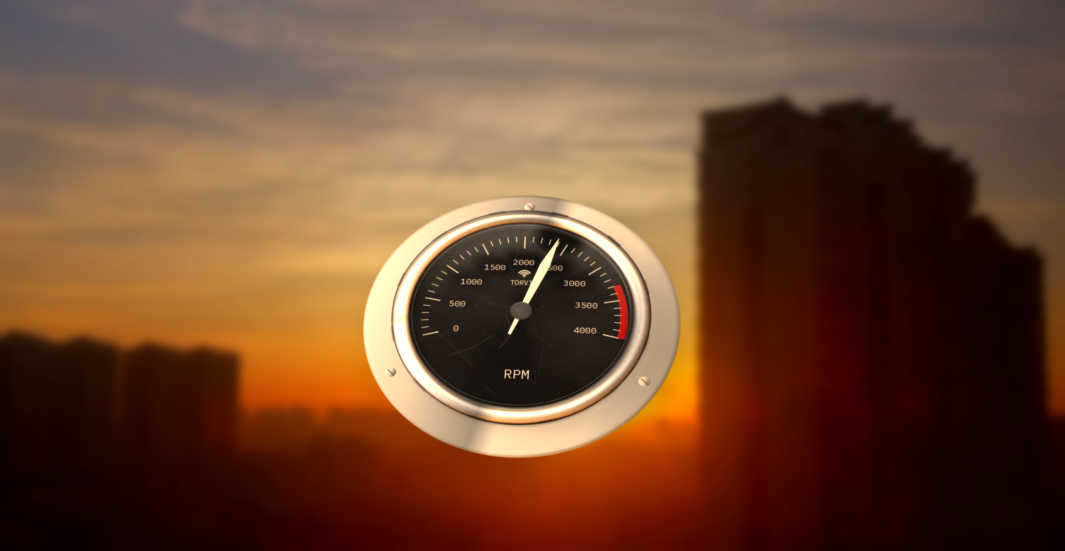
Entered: 2400 rpm
